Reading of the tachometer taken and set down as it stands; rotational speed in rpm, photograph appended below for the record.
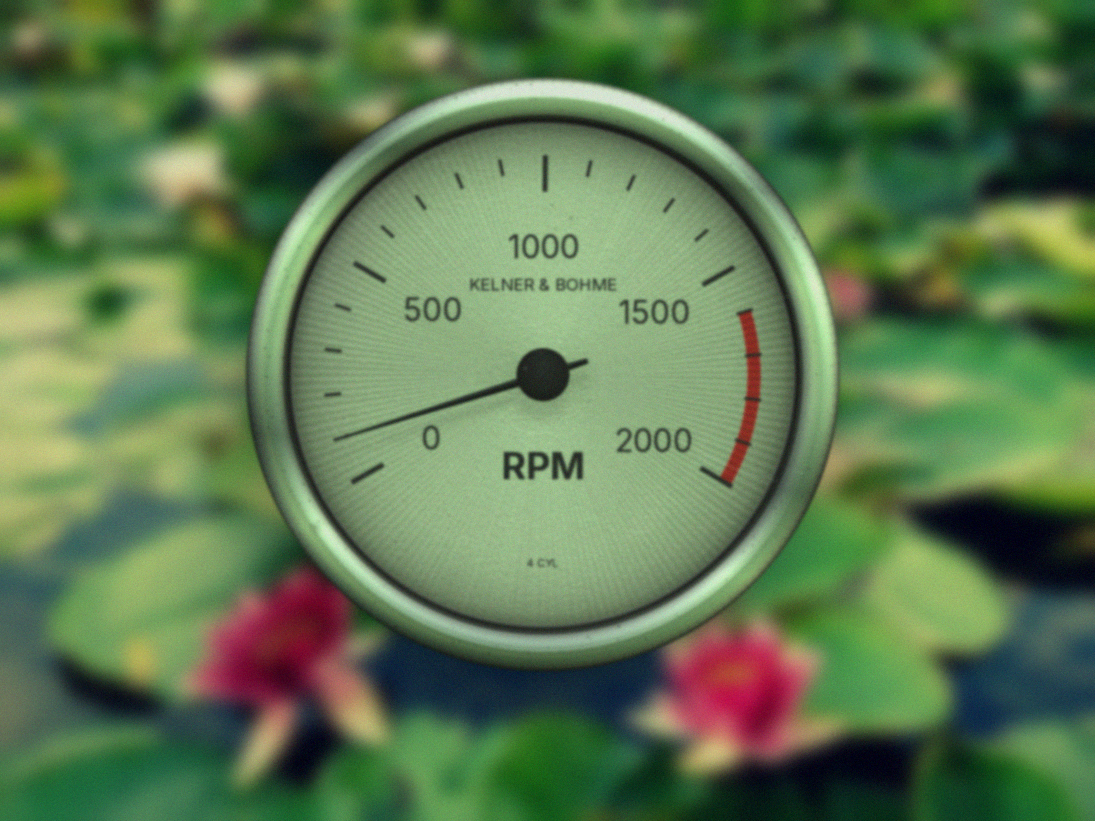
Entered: 100 rpm
